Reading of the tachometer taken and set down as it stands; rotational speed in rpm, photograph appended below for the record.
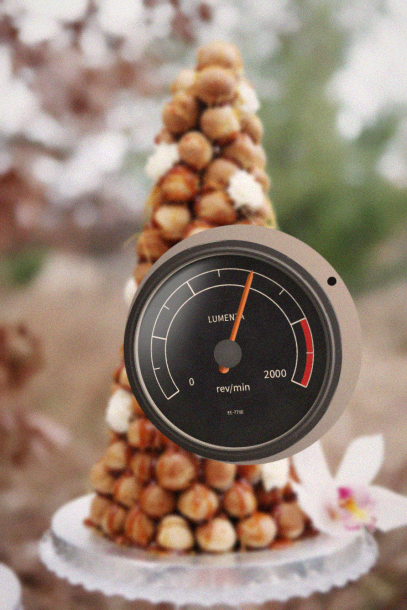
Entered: 1200 rpm
